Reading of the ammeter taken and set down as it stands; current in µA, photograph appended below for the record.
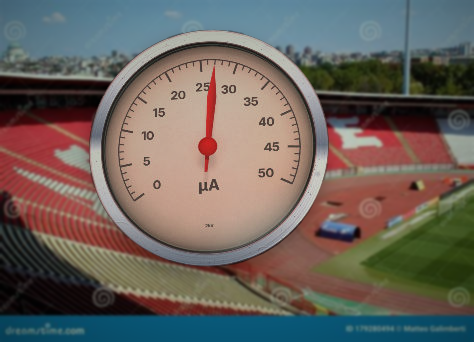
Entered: 27 µA
